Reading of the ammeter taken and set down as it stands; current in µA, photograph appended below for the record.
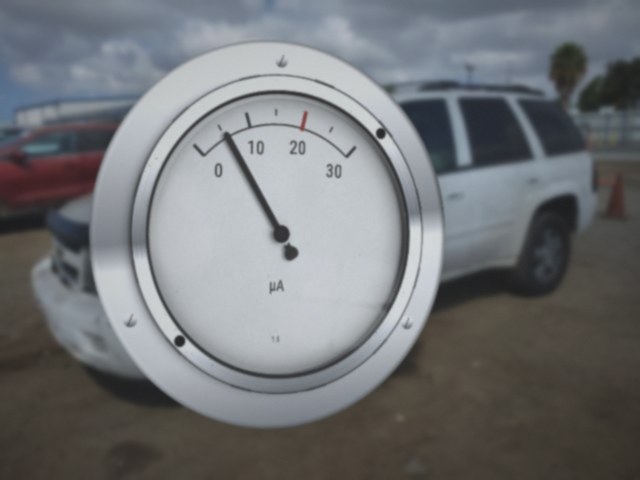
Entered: 5 µA
